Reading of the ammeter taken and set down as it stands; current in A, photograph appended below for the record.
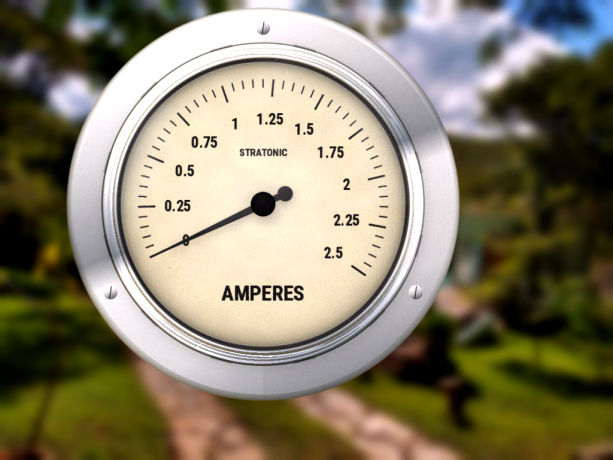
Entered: 0 A
